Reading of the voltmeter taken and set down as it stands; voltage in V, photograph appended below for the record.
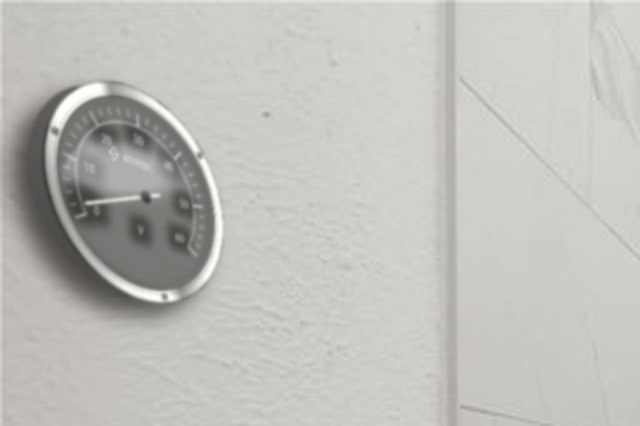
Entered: 2 V
